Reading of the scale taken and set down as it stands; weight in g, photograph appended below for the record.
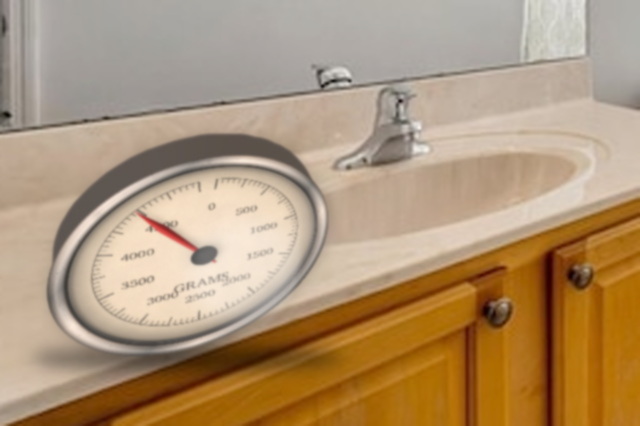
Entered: 4500 g
